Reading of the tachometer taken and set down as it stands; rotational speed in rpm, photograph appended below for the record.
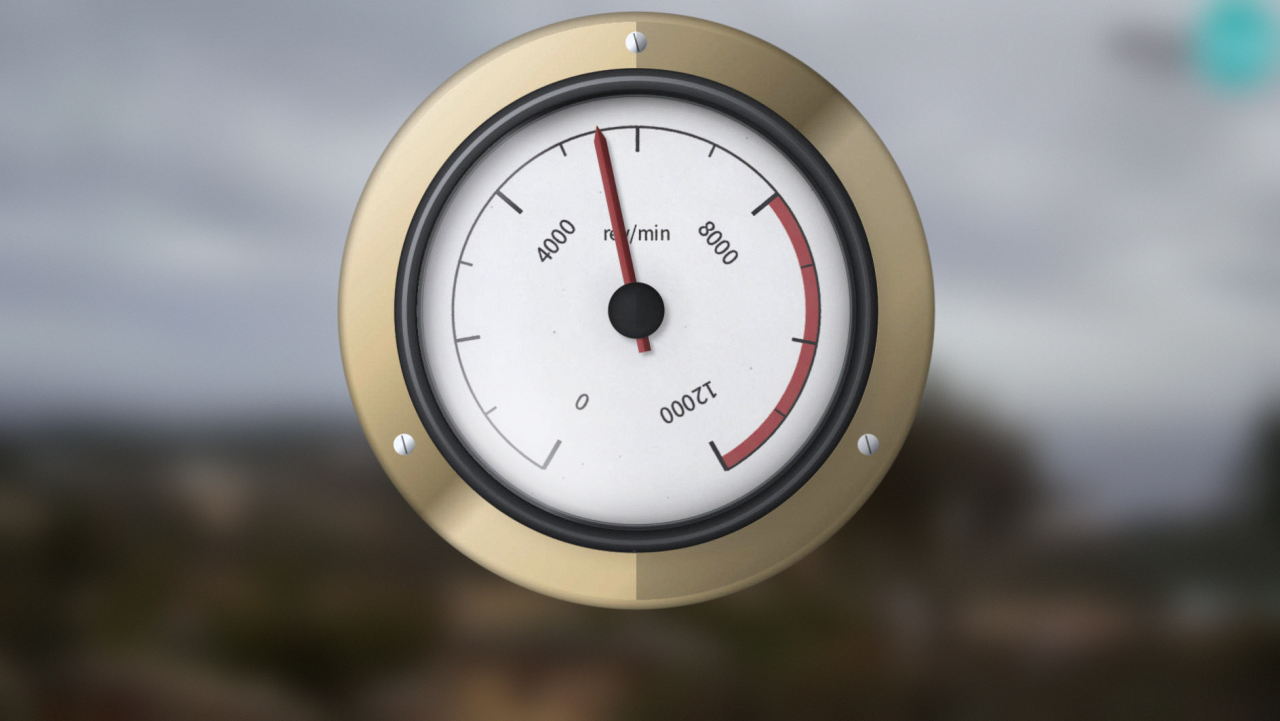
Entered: 5500 rpm
